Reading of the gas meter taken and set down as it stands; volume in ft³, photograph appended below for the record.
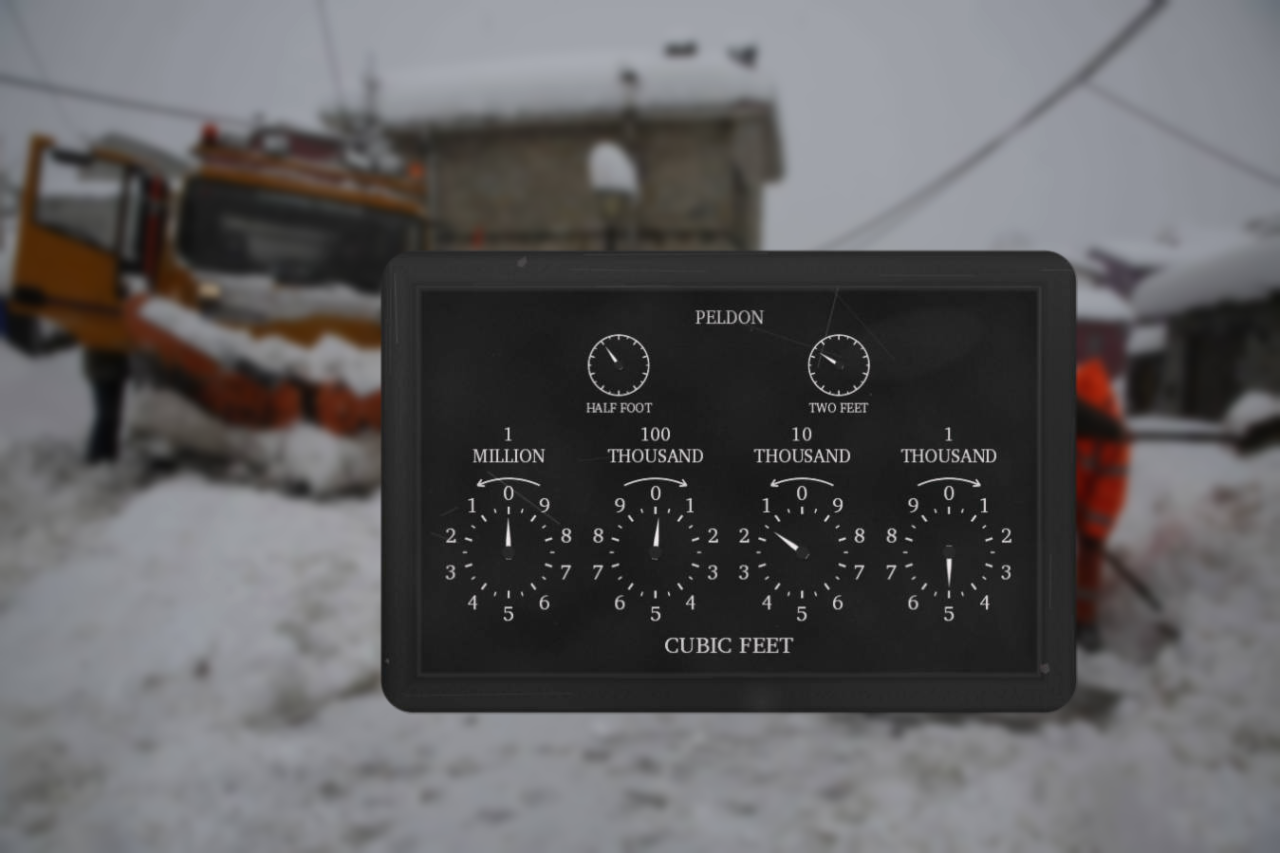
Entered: 1500 ft³
